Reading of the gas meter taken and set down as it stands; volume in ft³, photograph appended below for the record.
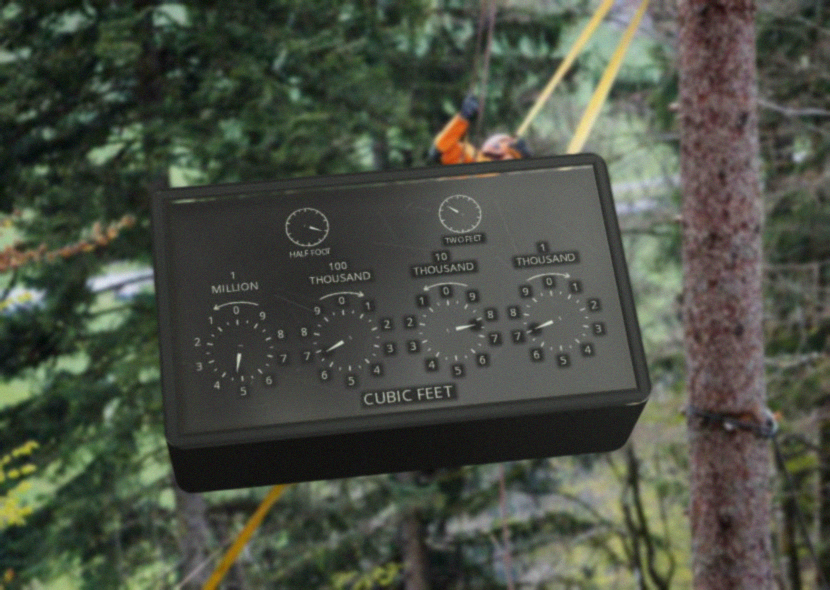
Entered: 467700 ft³
